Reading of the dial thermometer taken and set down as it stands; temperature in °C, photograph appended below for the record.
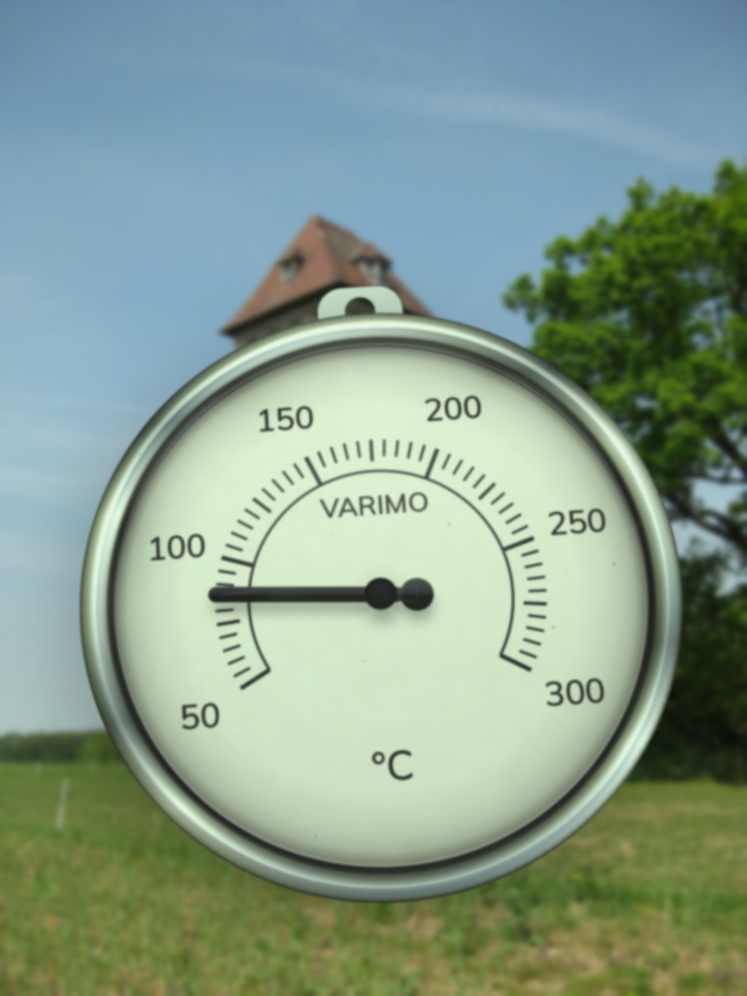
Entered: 85 °C
